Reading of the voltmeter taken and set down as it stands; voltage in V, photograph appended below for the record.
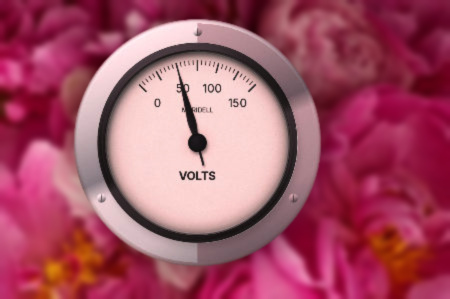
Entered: 50 V
